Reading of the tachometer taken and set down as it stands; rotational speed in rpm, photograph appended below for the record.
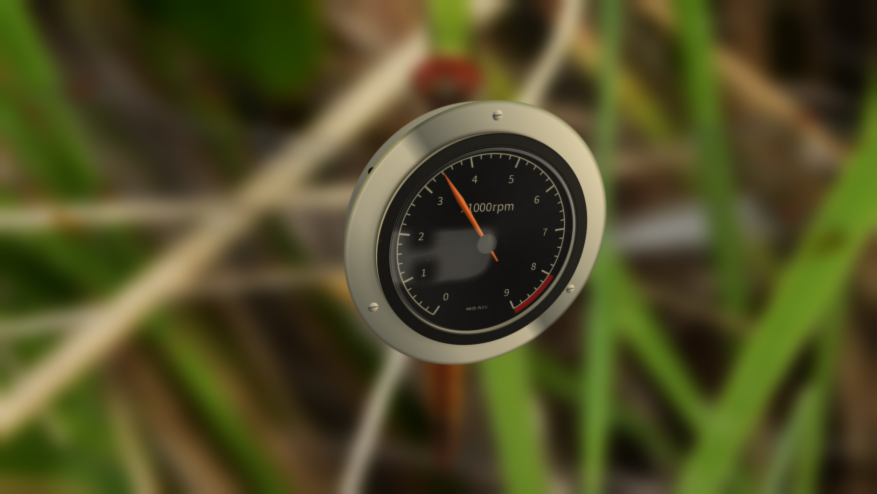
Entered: 3400 rpm
